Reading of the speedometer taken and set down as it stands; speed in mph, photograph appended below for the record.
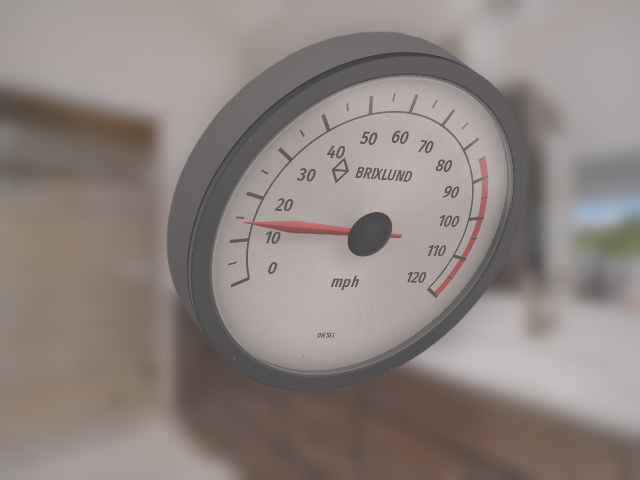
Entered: 15 mph
